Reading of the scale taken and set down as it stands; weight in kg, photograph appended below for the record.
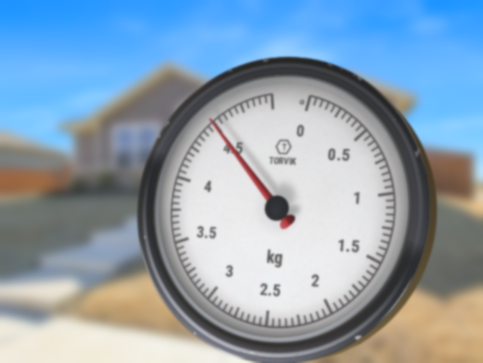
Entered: 4.5 kg
